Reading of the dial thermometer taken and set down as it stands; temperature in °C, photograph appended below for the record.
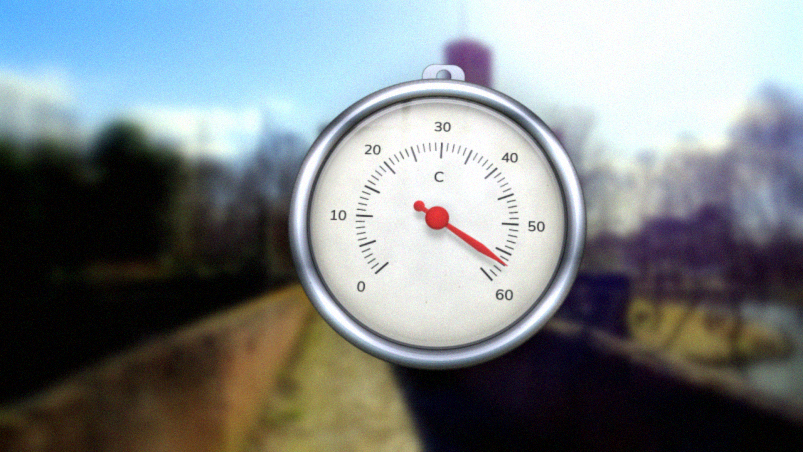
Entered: 57 °C
